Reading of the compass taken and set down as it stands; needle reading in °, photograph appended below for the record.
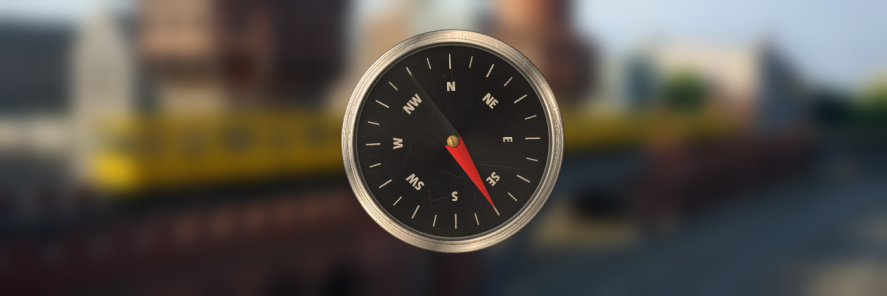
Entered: 150 °
